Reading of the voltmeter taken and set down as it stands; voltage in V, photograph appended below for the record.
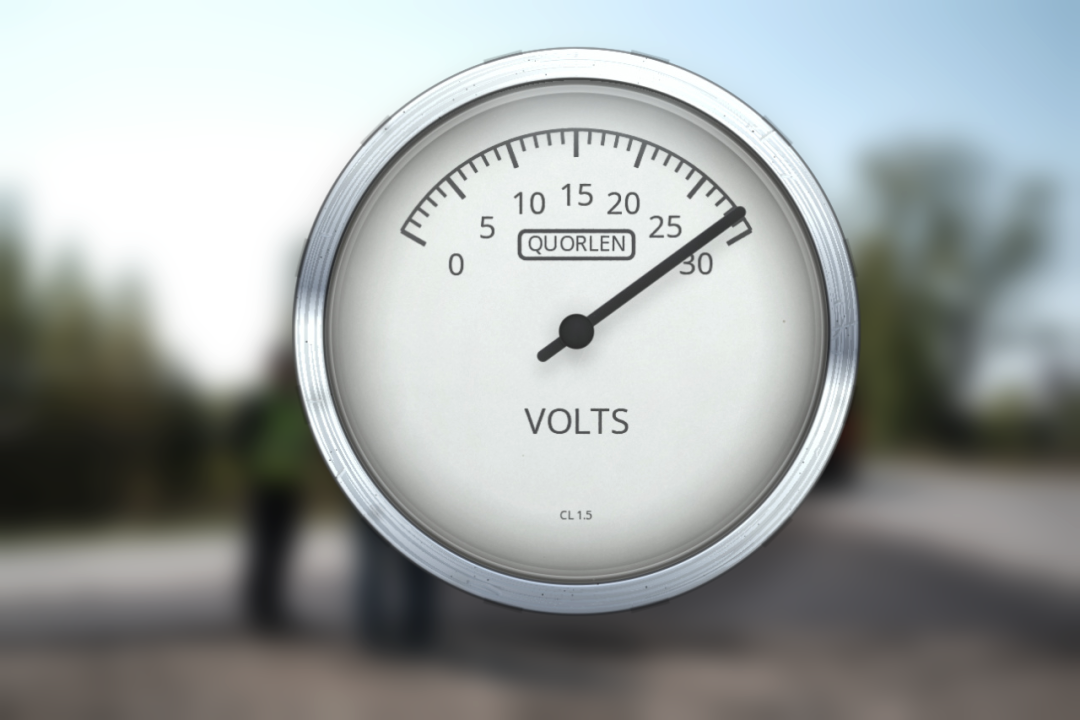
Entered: 28.5 V
